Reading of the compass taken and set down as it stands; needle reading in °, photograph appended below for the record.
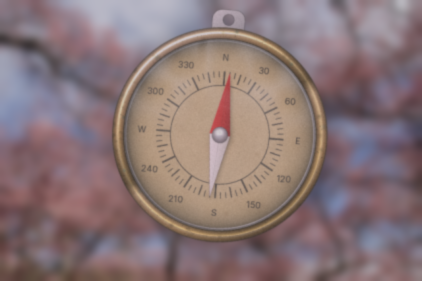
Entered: 5 °
